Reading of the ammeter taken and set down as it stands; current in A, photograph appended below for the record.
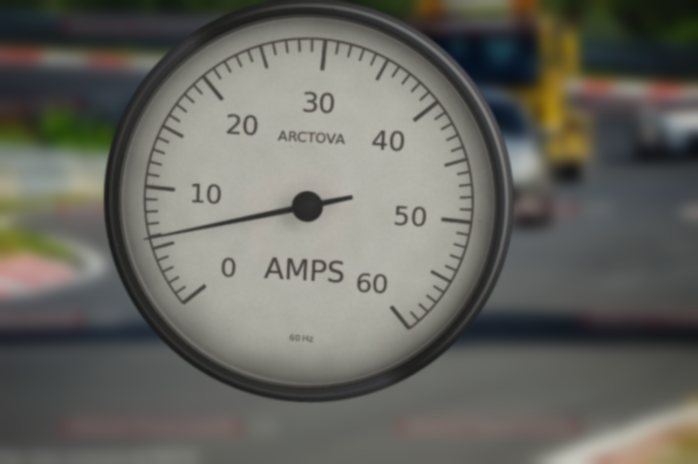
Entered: 6 A
